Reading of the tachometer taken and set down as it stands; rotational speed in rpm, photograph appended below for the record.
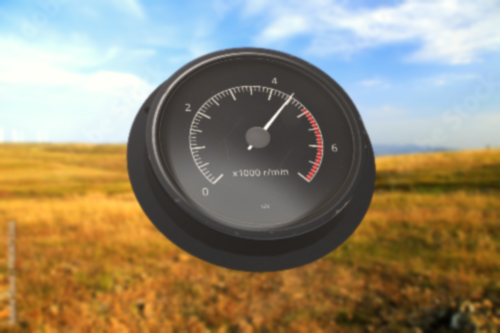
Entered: 4500 rpm
